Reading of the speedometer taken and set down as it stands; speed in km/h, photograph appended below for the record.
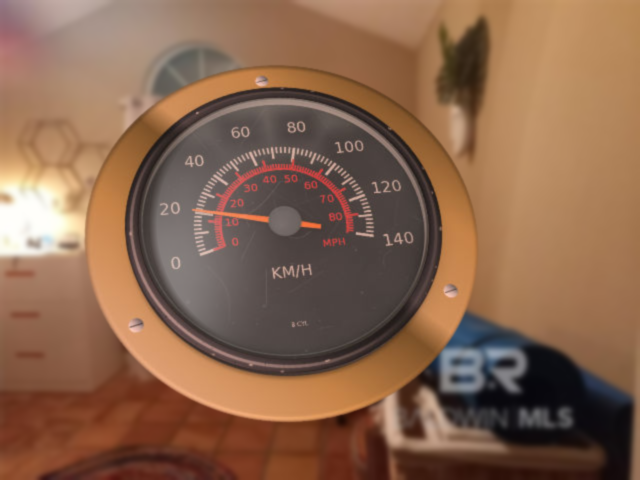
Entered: 20 km/h
